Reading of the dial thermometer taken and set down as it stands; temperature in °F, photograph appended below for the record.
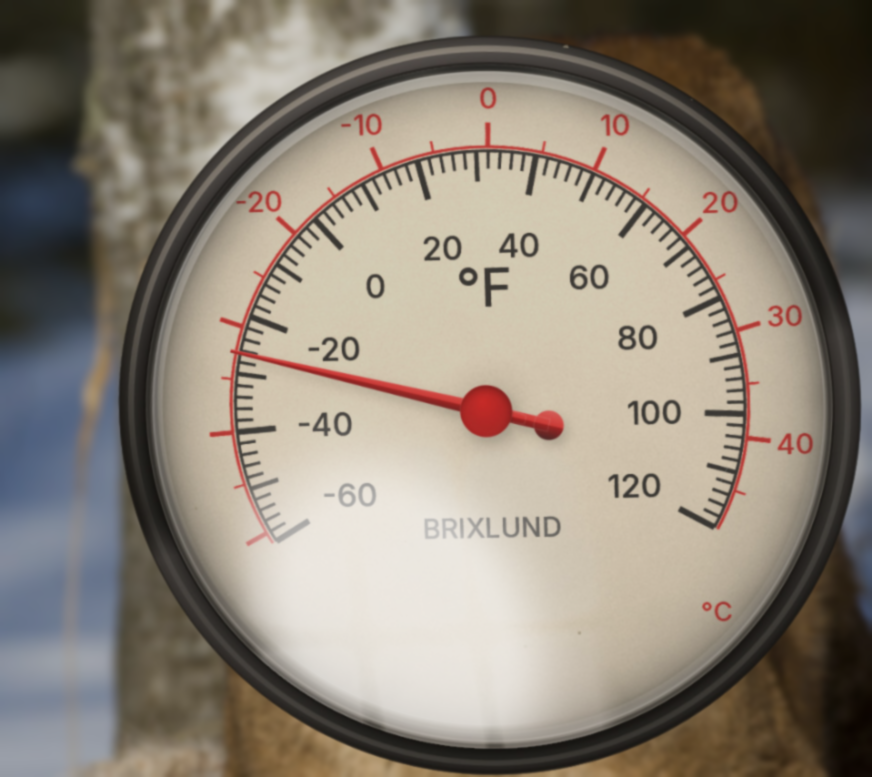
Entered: -26 °F
